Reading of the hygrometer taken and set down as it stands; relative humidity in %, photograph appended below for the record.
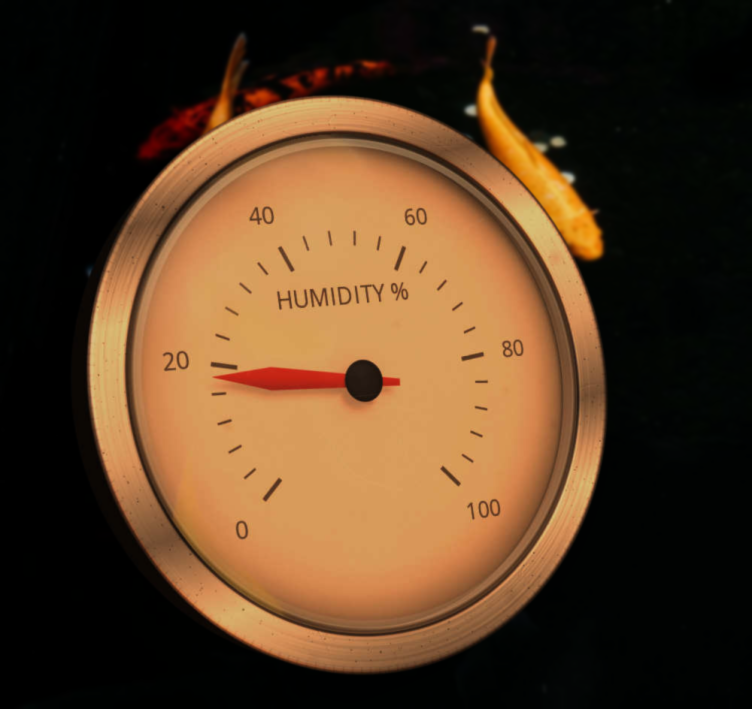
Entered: 18 %
